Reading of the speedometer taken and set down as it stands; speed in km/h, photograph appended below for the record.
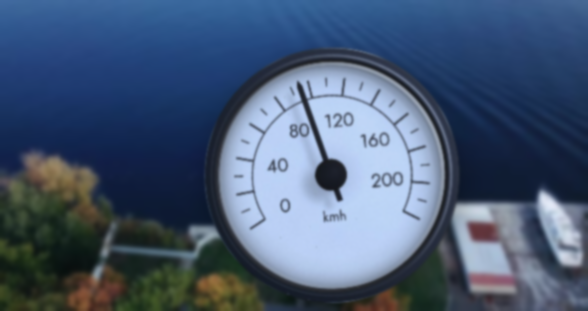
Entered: 95 km/h
